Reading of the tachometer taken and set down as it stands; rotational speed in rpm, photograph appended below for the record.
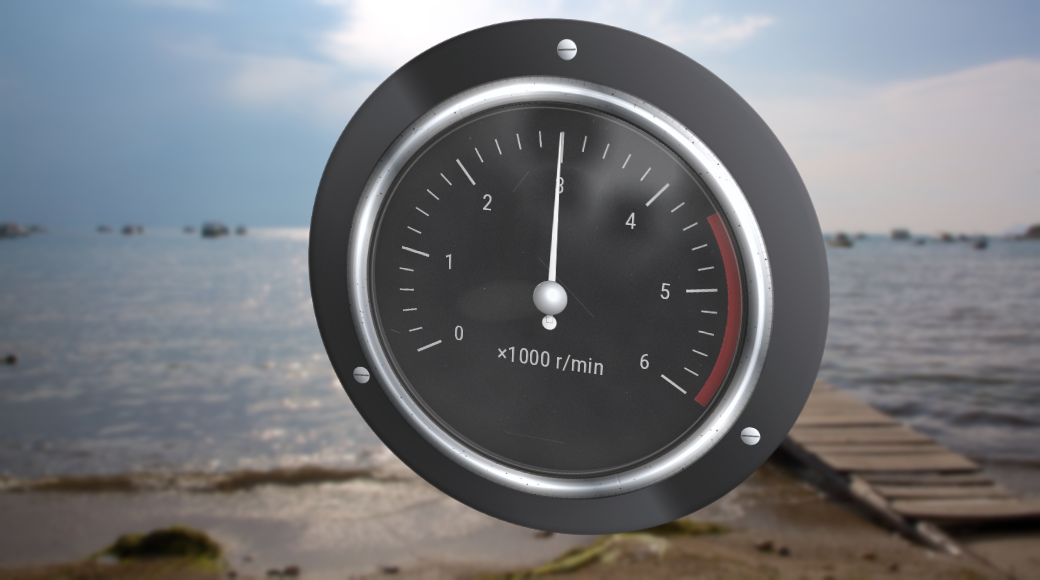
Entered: 3000 rpm
